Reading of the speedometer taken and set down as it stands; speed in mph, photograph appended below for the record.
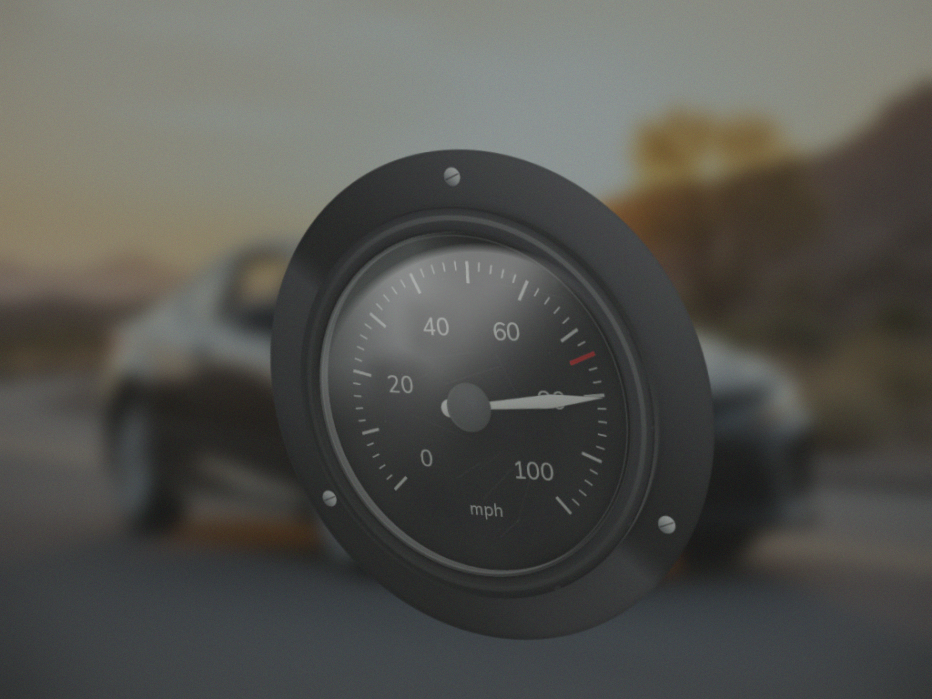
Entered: 80 mph
